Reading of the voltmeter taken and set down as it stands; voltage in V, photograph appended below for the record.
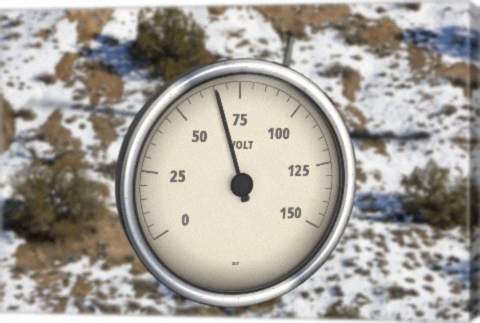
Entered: 65 V
